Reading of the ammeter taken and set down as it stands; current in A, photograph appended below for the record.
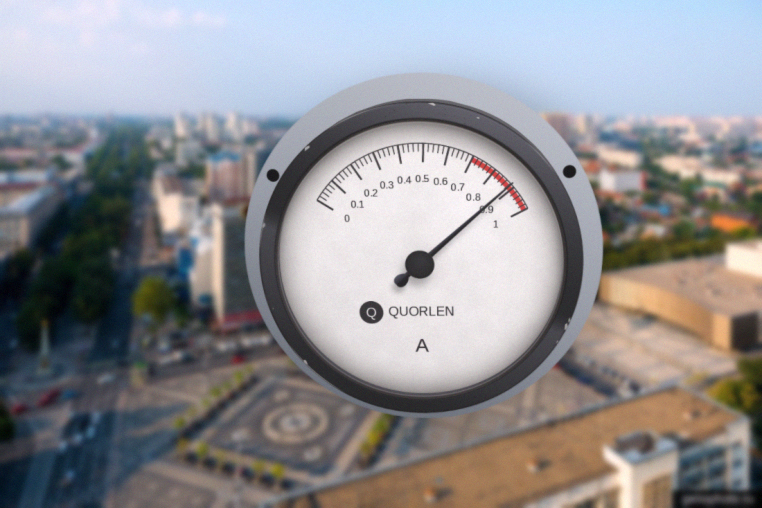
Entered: 0.88 A
